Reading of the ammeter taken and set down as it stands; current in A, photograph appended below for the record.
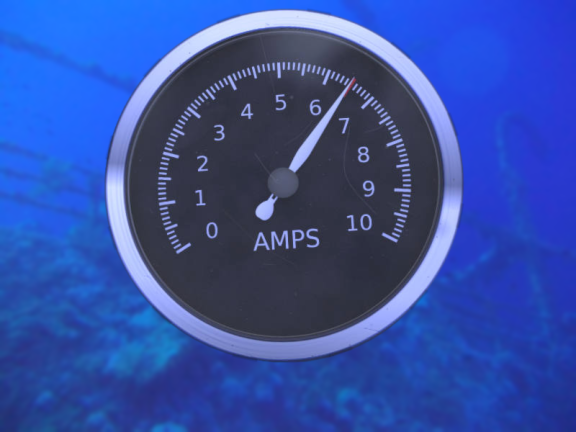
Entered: 6.5 A
